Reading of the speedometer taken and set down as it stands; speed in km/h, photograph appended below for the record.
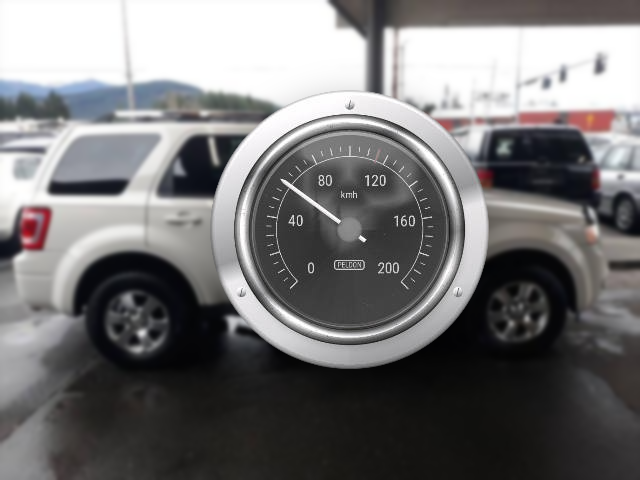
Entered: 60 km/h
